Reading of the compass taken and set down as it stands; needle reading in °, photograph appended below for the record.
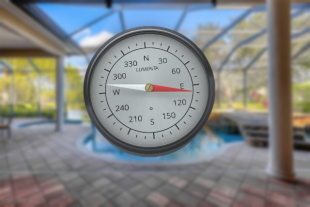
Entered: 100 °
